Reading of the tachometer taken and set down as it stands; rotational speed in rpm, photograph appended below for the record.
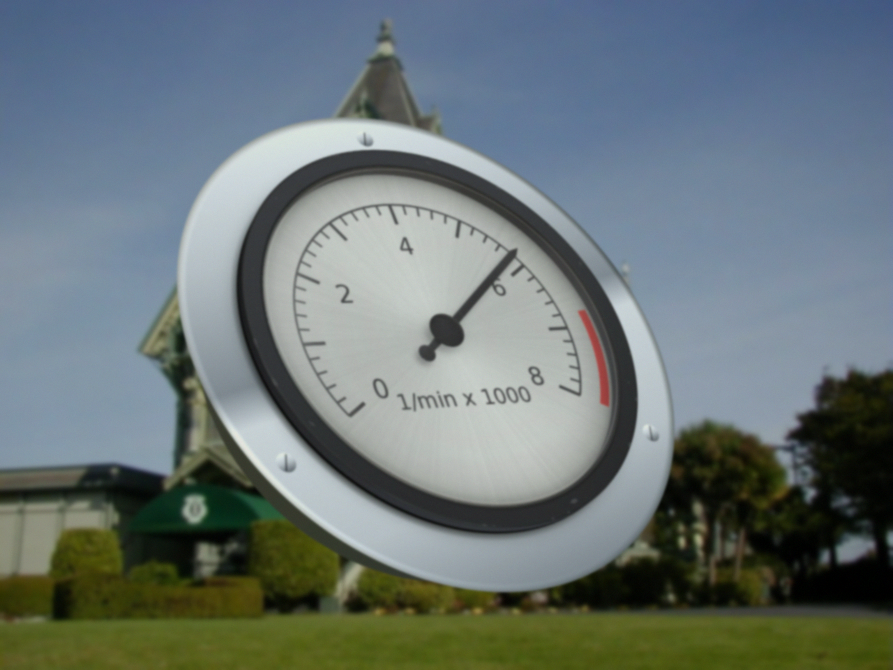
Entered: 5800 rpm
